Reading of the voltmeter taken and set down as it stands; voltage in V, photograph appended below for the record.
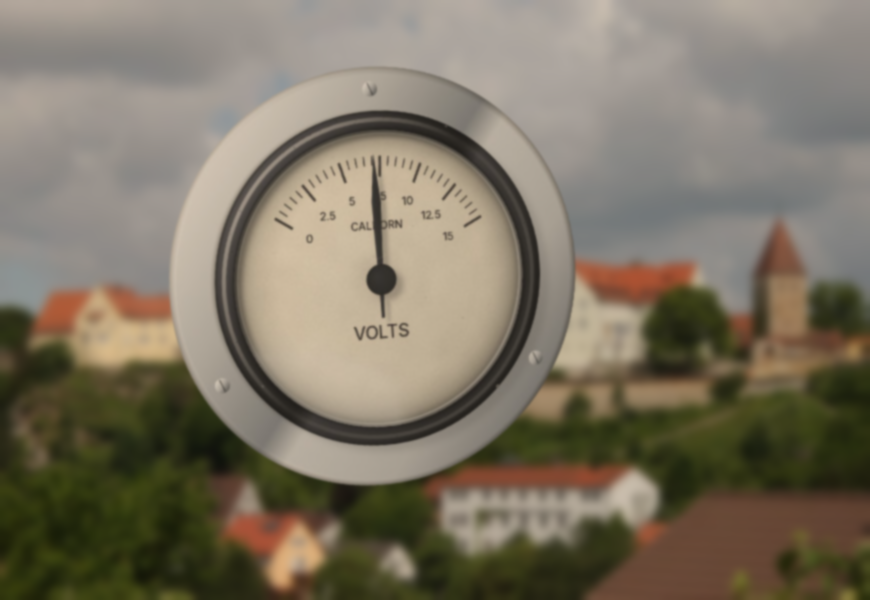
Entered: 7 V
